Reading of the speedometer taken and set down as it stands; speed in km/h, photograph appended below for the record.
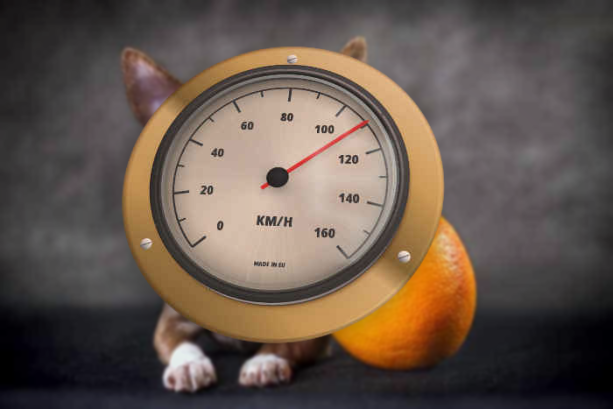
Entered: 110 km/h
